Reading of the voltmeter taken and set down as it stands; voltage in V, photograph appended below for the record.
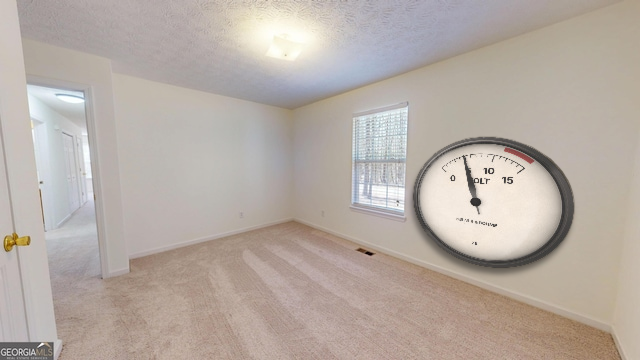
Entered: 5 V
